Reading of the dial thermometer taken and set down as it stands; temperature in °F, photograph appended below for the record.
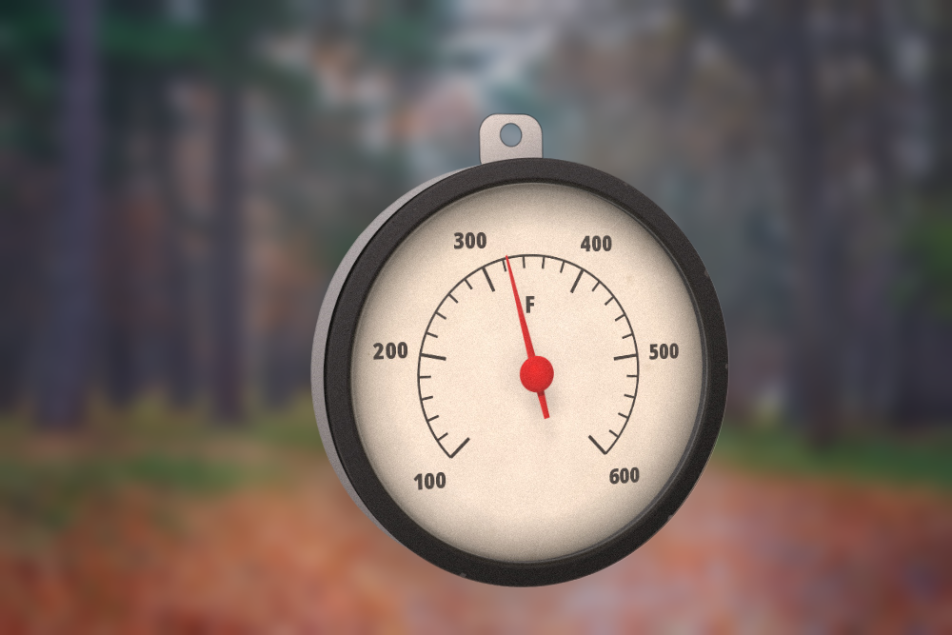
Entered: 320 °F
